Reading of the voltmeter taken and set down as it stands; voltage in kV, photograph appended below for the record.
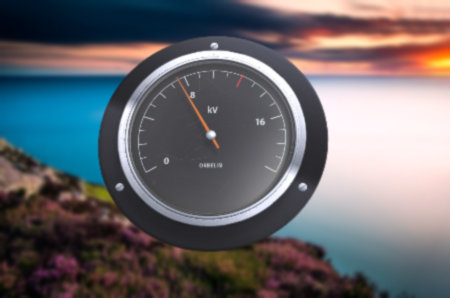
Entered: 7.5 kV
